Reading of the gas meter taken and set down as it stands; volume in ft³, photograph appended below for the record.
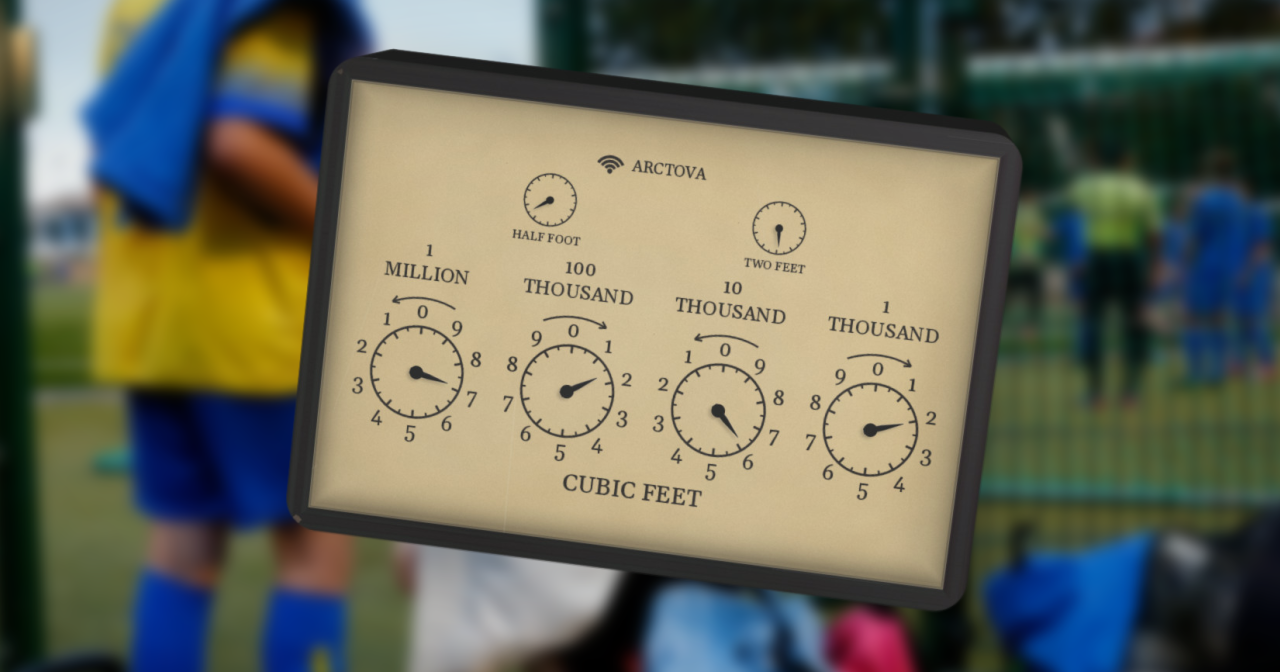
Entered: 716200 ft³
